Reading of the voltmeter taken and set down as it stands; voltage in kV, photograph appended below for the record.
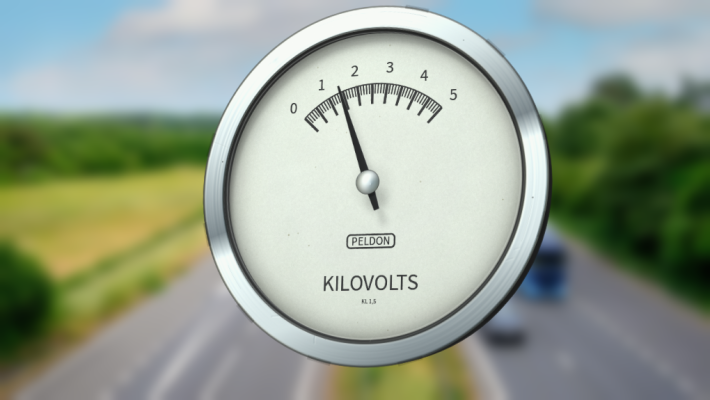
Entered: 1.5 kV
